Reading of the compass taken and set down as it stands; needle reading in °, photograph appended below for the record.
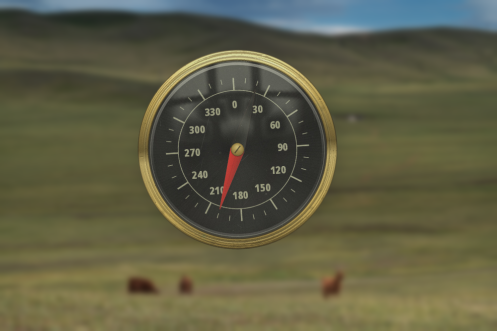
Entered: 200 °
